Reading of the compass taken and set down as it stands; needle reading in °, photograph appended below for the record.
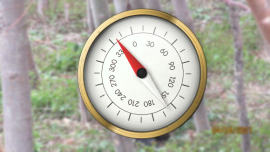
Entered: 337.5 °
